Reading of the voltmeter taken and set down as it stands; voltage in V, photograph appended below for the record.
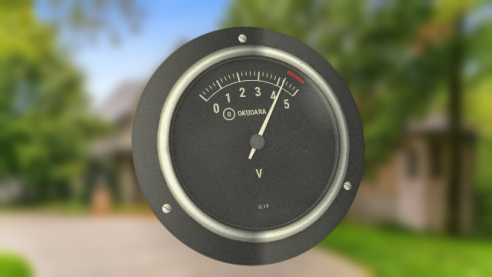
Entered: 4.2 V
